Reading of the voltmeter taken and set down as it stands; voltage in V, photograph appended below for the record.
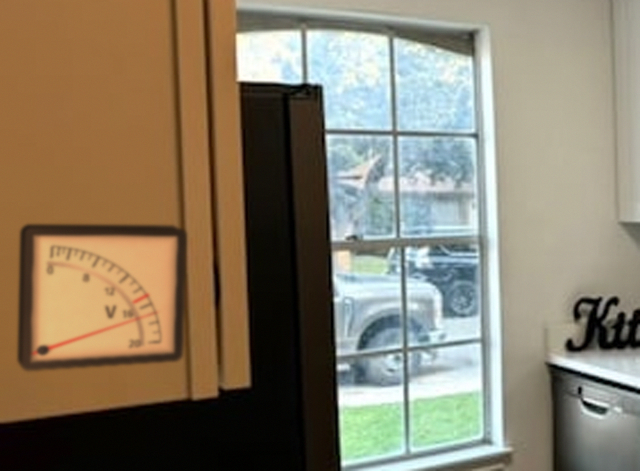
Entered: 17 V
